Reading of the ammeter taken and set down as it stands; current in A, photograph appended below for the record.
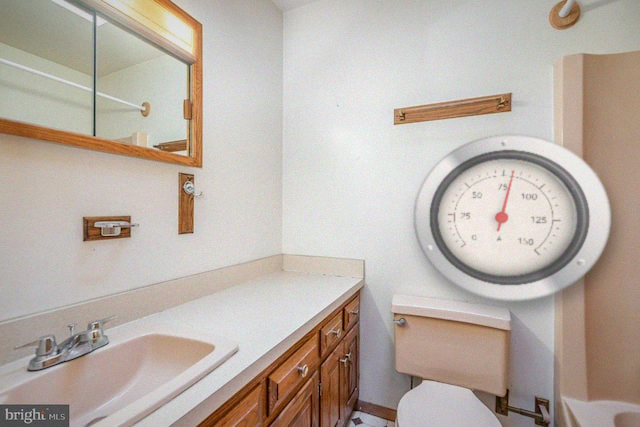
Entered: 80 A
